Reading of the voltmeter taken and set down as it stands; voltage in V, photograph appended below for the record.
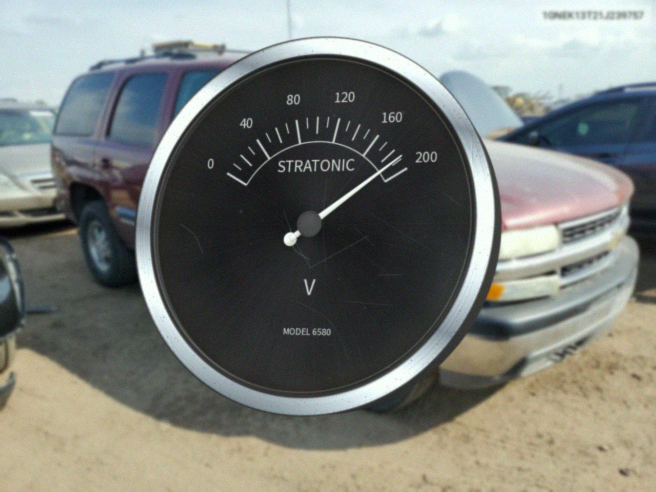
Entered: 190 V
